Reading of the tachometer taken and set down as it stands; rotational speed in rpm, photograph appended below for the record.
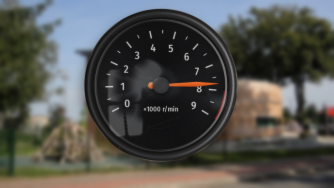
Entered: 7750 rpm
